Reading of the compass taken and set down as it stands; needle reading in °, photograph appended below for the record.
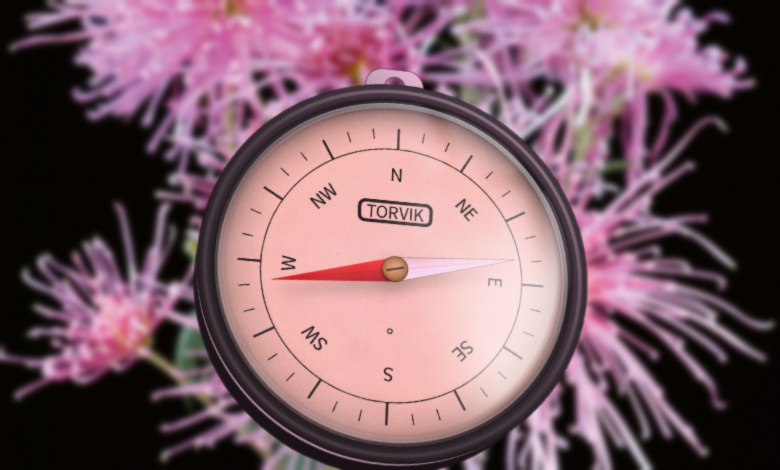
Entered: 260 °
